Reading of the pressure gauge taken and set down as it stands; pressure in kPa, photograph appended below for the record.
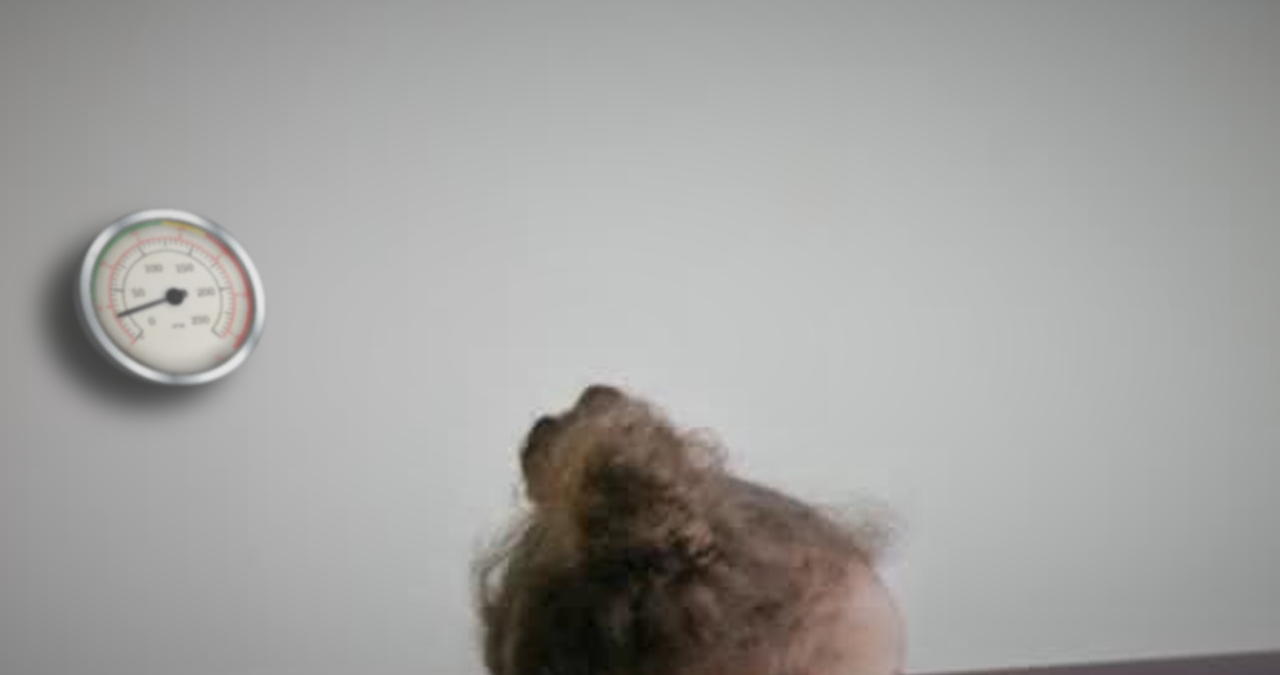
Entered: 25 kPa
